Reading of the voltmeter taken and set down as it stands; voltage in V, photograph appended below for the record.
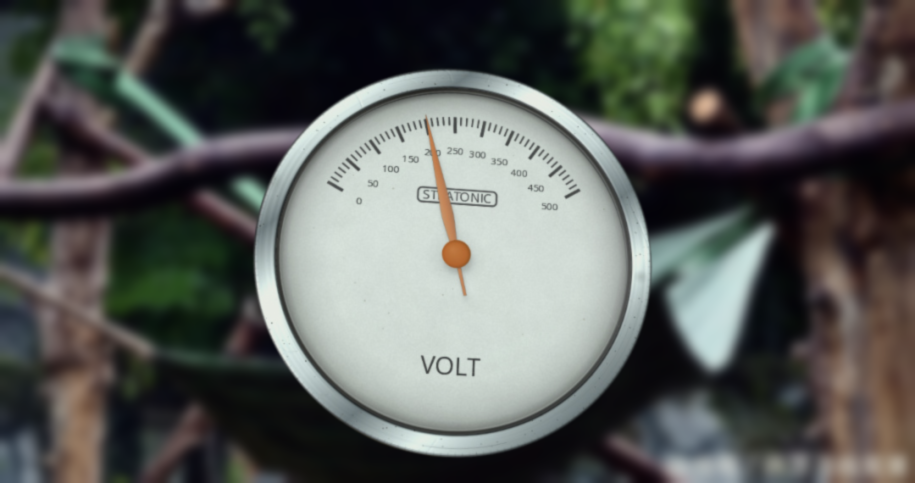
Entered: 200 V
